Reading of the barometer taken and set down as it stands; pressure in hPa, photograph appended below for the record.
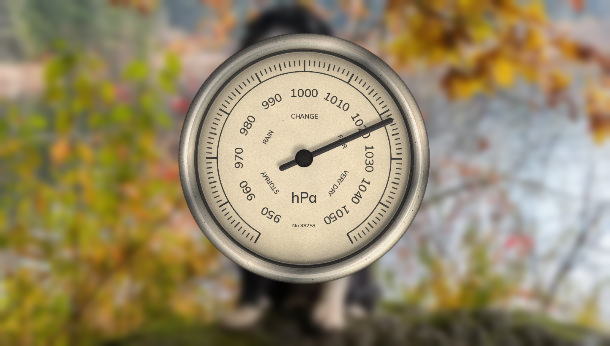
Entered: 1022 hPa
